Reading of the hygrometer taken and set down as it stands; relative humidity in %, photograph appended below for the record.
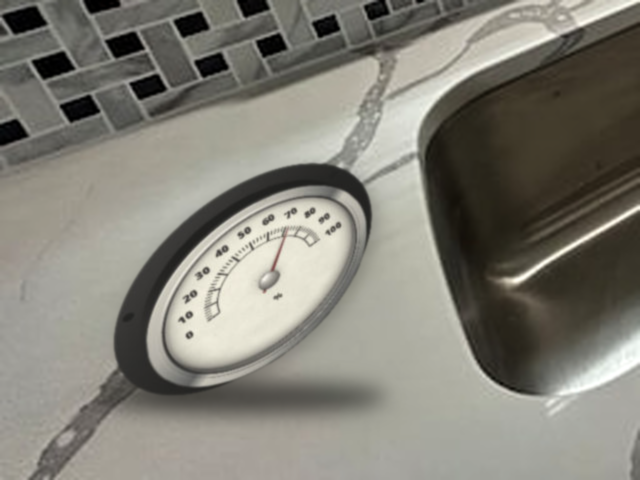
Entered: 70 %
